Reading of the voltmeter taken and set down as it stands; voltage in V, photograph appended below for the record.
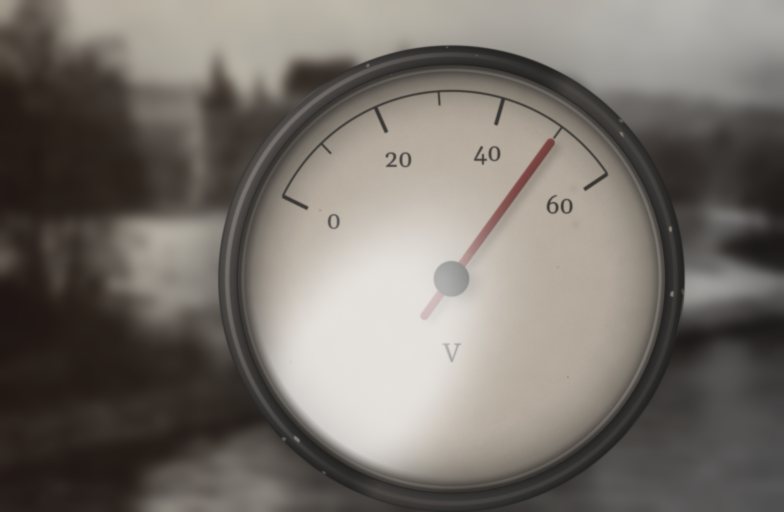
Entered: 50 V
